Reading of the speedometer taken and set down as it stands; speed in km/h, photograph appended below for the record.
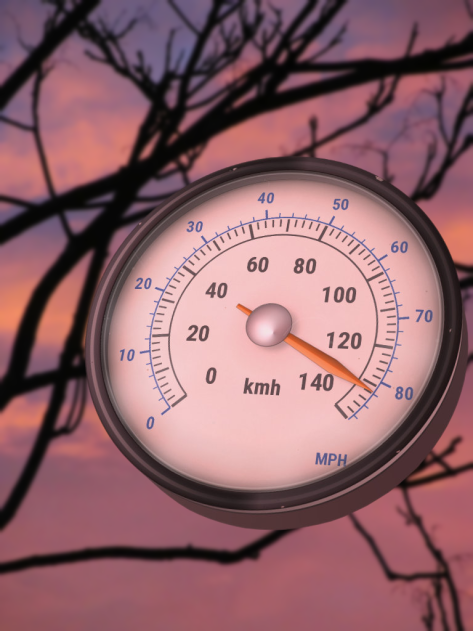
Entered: 132 km/h
